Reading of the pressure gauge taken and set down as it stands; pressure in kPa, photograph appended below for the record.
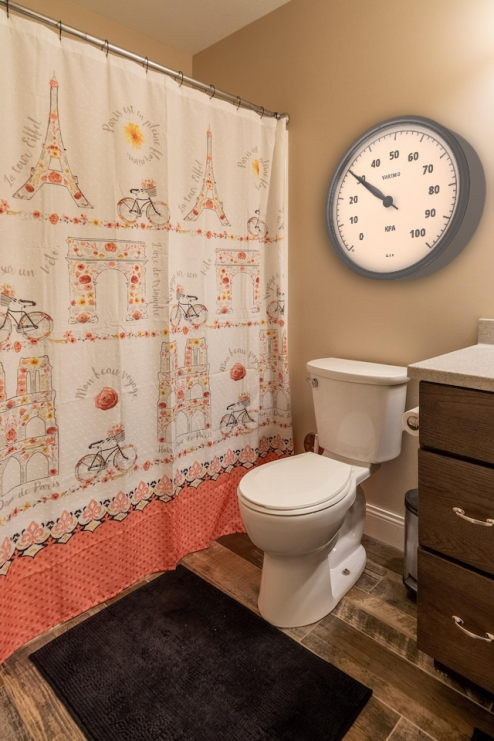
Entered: 30 kPa
